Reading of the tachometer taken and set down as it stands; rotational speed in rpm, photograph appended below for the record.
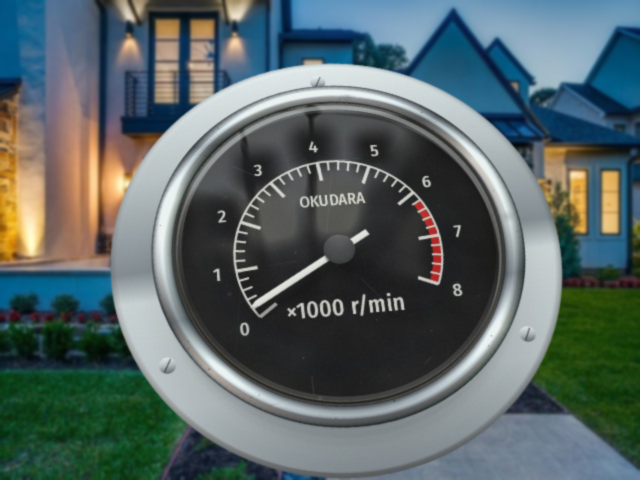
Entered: 200 rpm
